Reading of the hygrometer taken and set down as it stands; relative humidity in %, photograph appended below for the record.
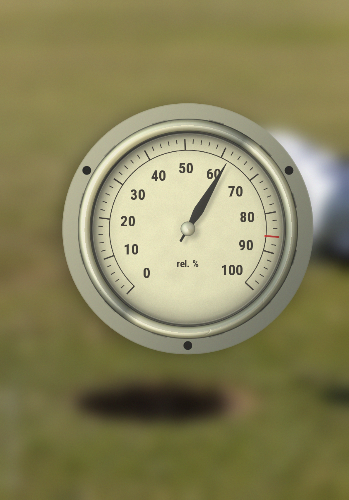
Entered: 62 %
